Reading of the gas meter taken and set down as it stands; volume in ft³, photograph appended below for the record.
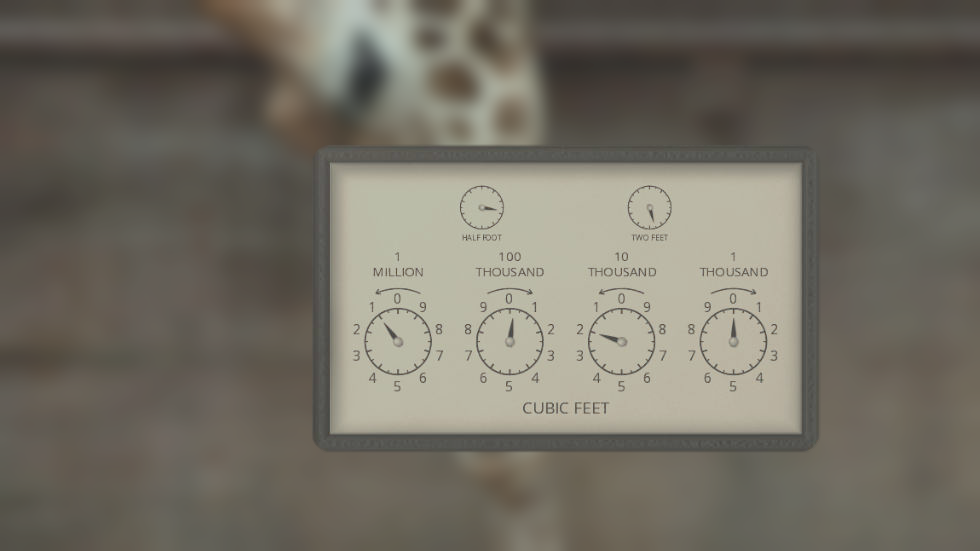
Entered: 102000 ft³
